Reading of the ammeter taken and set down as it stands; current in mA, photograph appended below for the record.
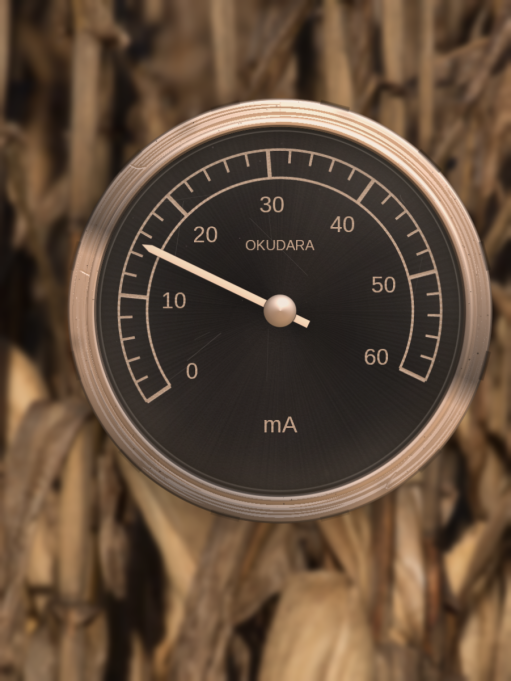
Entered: 15 mA
